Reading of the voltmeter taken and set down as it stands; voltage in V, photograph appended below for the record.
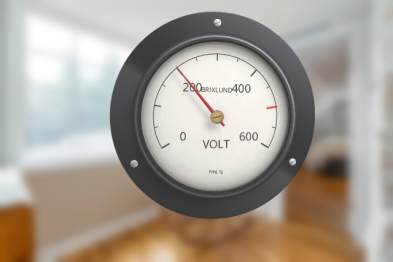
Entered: 200 V
